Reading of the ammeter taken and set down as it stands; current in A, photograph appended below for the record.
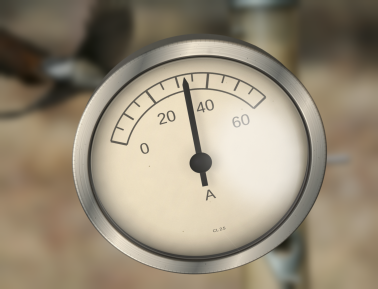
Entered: 32.5 A
